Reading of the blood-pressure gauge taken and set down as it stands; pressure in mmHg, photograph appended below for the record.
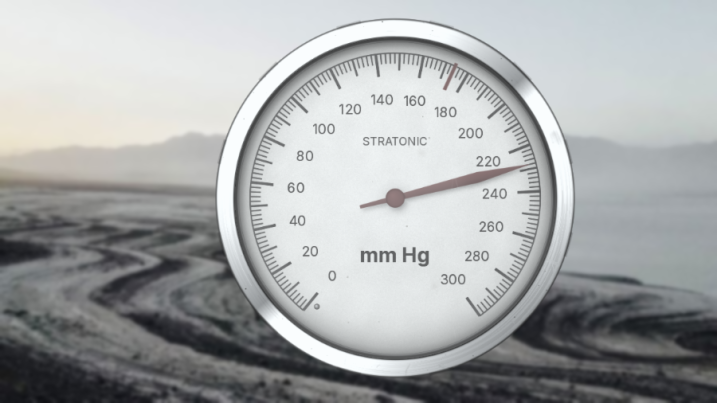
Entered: 228 mmHg
